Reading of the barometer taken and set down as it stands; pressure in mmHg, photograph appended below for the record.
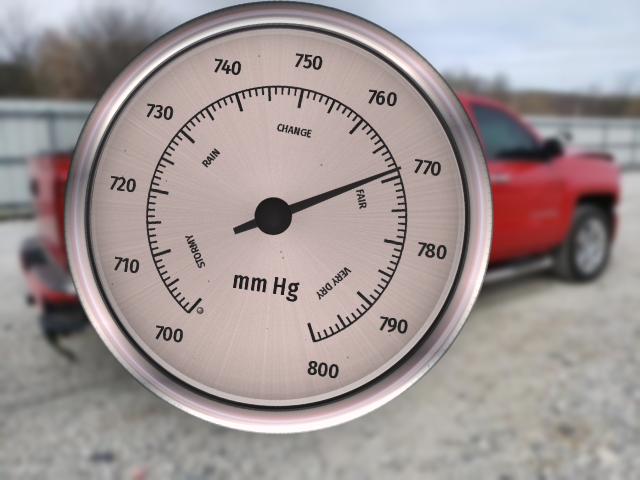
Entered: 769 mmHg
